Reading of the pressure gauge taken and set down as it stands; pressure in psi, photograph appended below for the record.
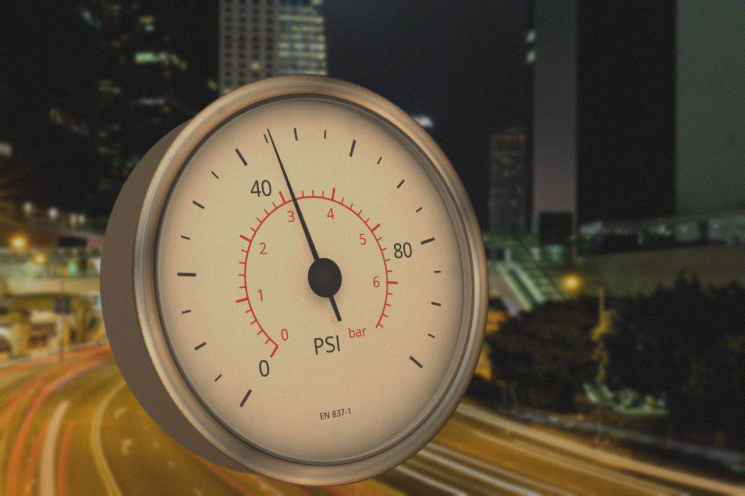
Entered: 45 psi
